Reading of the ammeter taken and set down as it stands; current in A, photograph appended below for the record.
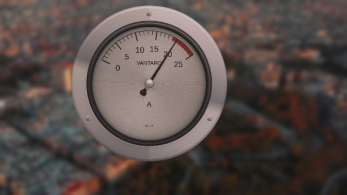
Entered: 20 A
